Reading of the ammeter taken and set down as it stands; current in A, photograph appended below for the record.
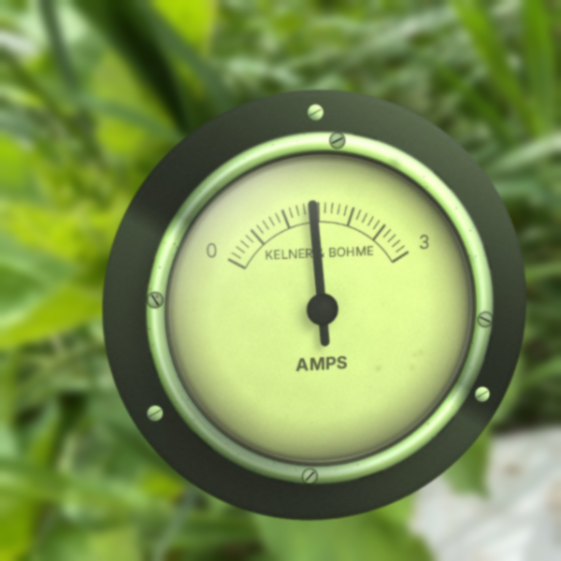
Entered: 1.4 A
